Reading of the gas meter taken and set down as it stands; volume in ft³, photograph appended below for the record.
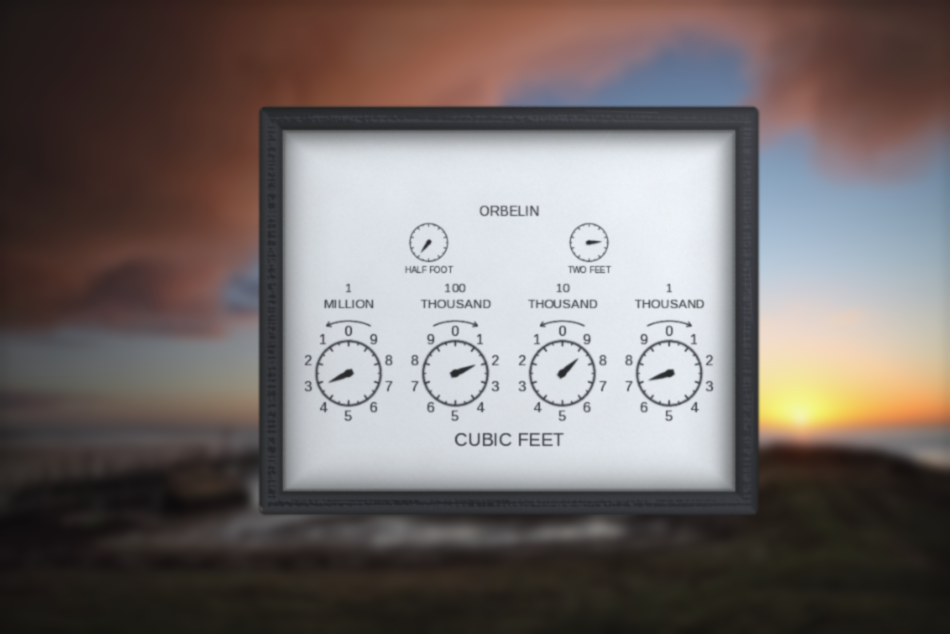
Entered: 318700 ft³
